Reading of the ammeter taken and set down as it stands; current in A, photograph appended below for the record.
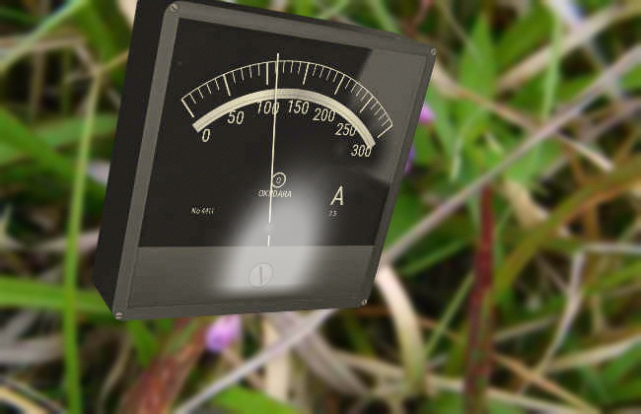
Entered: 110 A
